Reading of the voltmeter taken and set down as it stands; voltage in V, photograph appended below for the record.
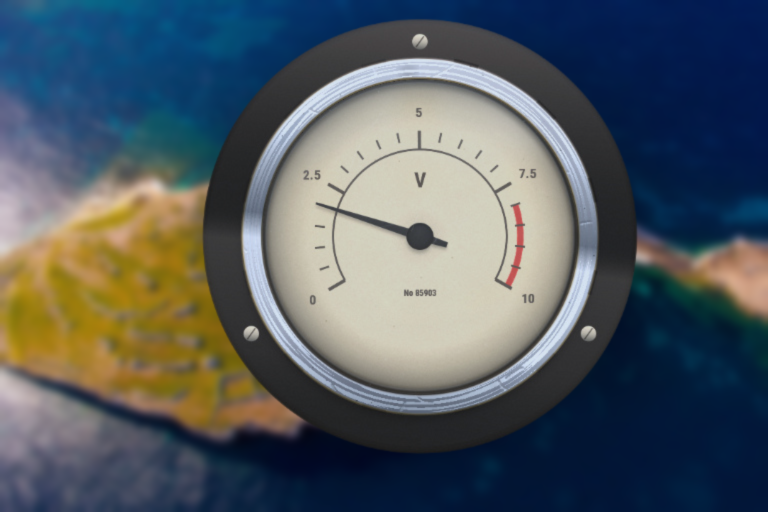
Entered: 2 V
